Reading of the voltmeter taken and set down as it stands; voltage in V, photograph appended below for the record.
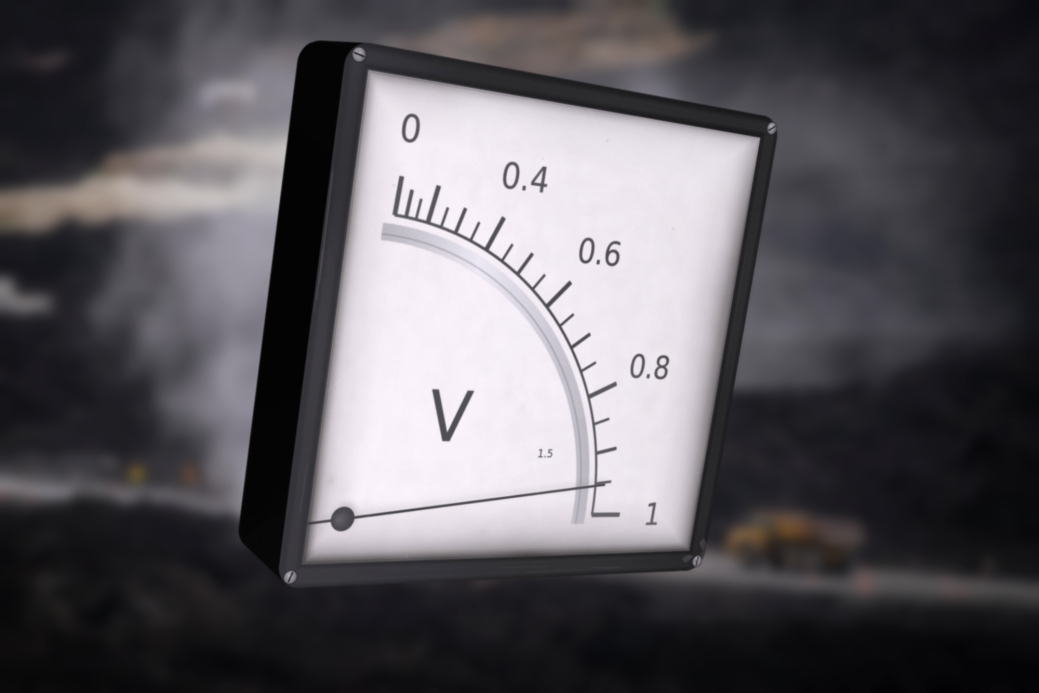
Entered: 0.95 V
